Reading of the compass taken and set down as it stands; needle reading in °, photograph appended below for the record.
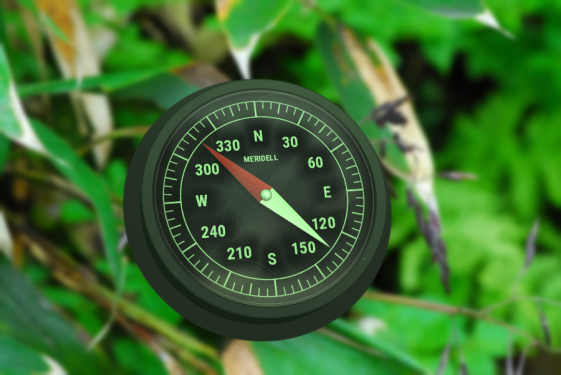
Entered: 315 °
